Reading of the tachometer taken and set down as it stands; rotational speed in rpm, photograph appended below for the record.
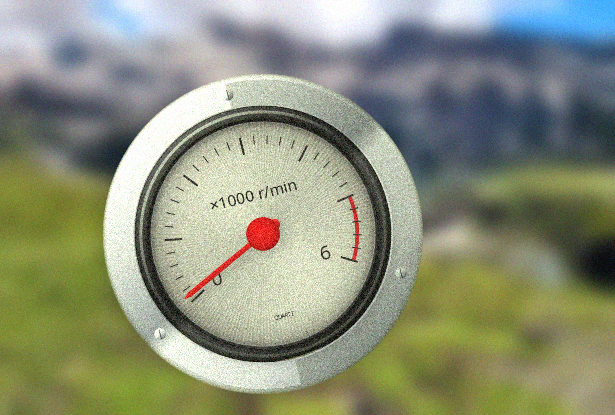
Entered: 100 rpm
